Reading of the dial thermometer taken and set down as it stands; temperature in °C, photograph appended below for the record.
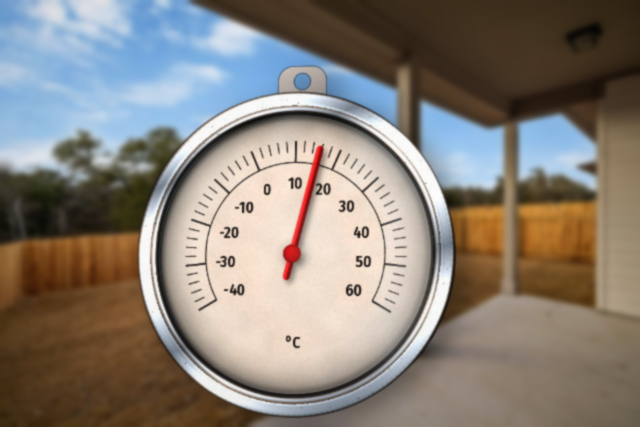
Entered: 16 °C
